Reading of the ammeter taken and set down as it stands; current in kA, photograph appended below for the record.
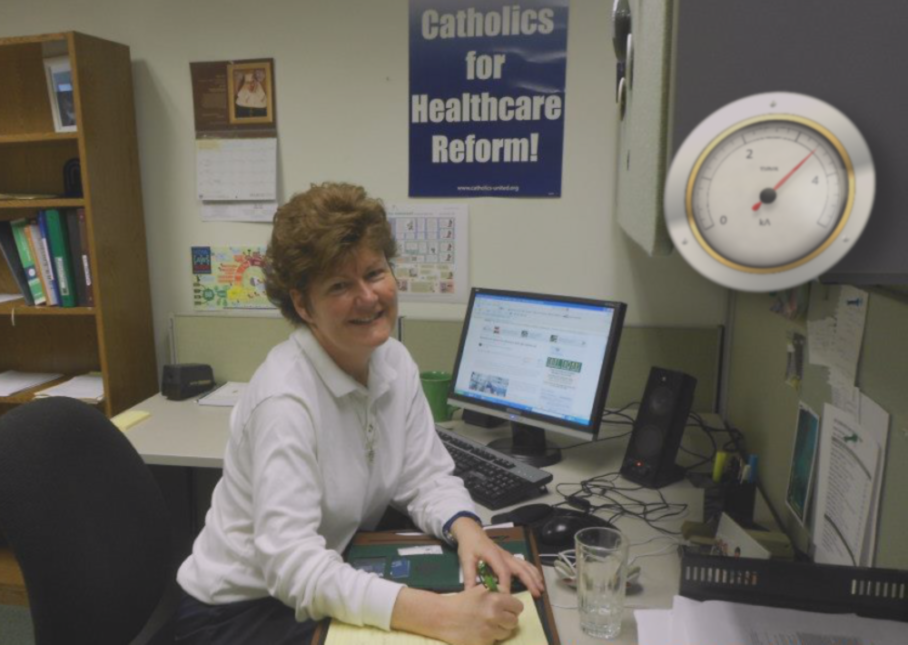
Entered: 3.4 kA
